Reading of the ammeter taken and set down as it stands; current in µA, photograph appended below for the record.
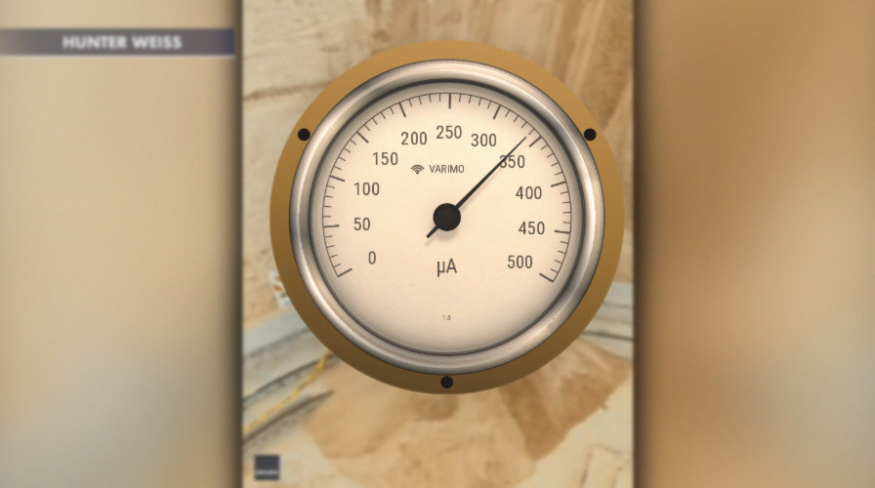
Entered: 340 µA
